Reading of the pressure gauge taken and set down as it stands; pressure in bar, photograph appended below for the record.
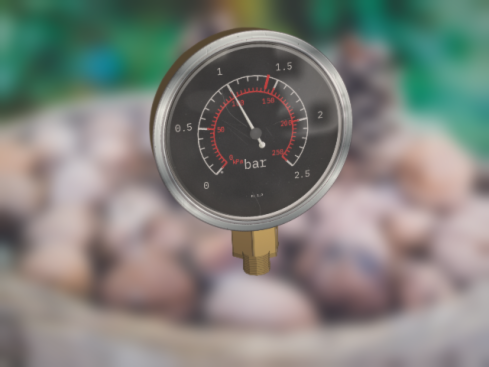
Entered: 1 bar
